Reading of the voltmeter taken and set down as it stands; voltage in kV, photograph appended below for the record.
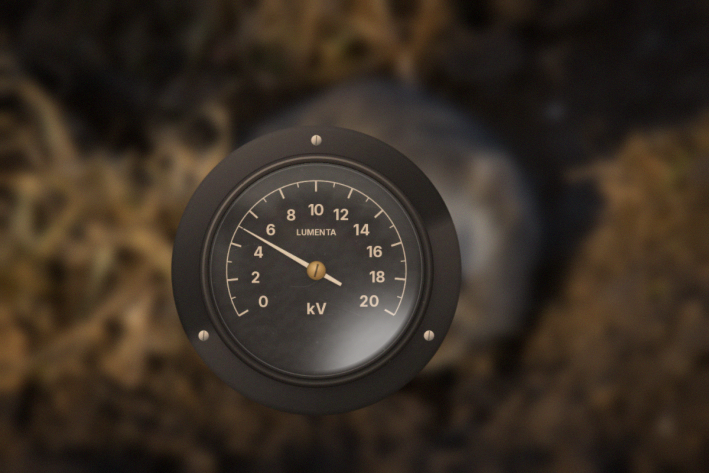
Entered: 5 kV
